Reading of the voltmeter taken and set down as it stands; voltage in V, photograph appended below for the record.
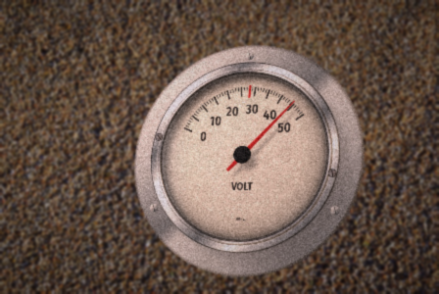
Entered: 45 V
